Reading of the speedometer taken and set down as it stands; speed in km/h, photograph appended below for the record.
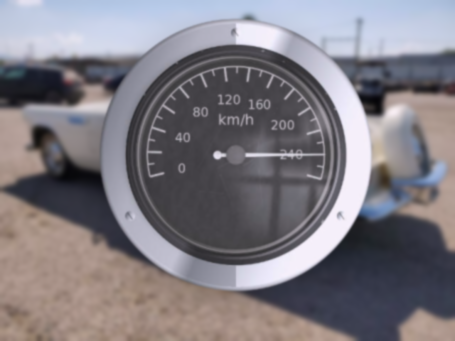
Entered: 240 km/h
